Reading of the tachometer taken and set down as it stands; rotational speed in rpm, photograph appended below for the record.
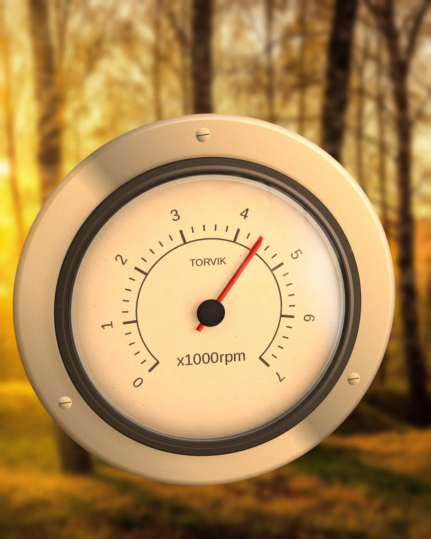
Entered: 4400 rpm
